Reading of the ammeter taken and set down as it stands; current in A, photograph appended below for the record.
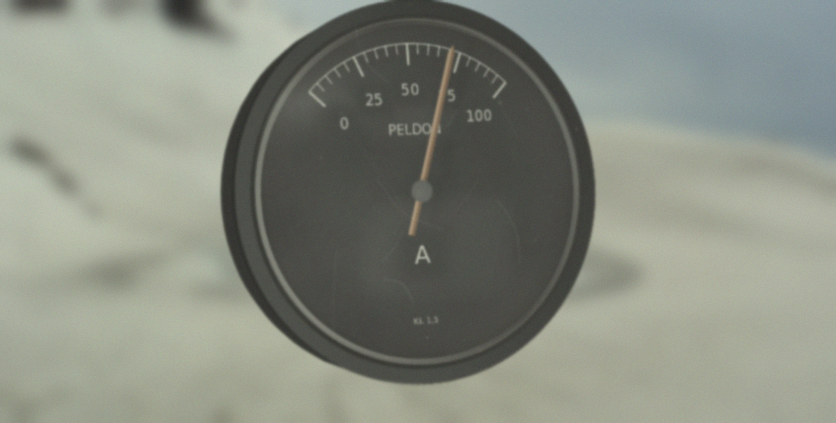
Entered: 70 A
